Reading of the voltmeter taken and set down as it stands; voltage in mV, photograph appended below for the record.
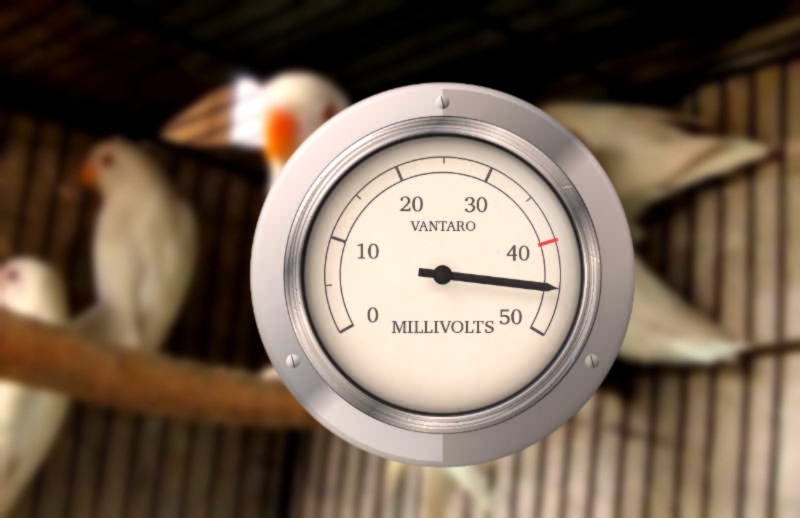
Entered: 45 mV
